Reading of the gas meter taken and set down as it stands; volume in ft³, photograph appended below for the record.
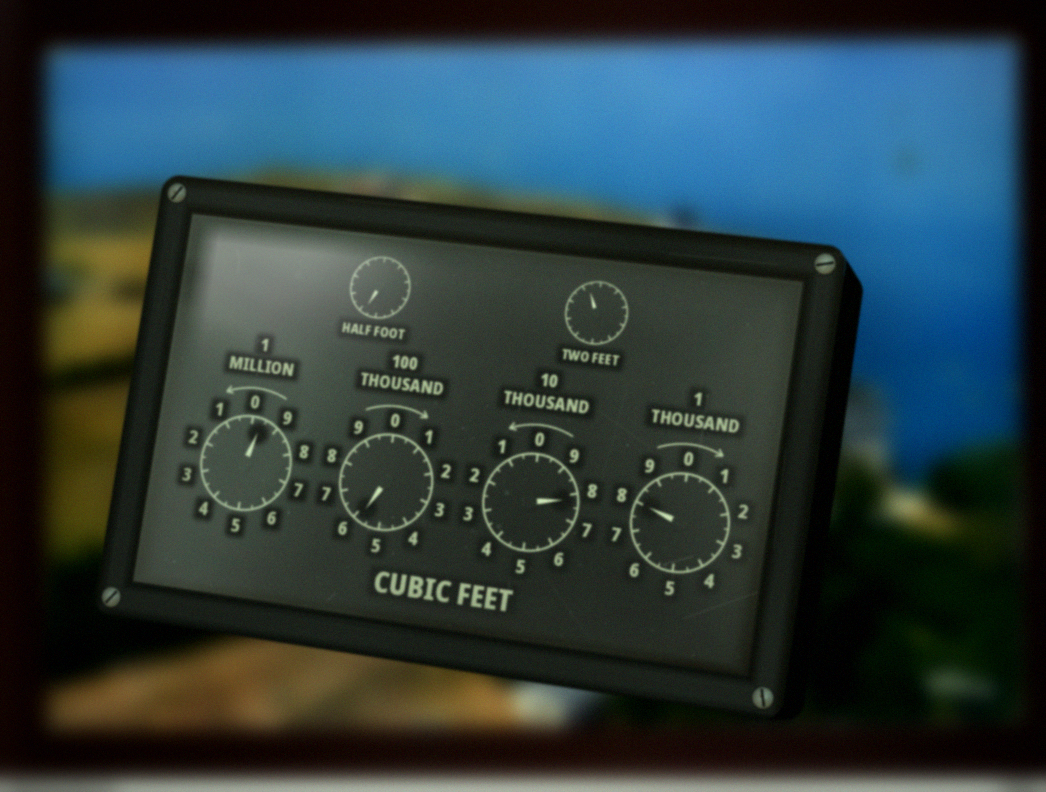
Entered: 957800 ft³
